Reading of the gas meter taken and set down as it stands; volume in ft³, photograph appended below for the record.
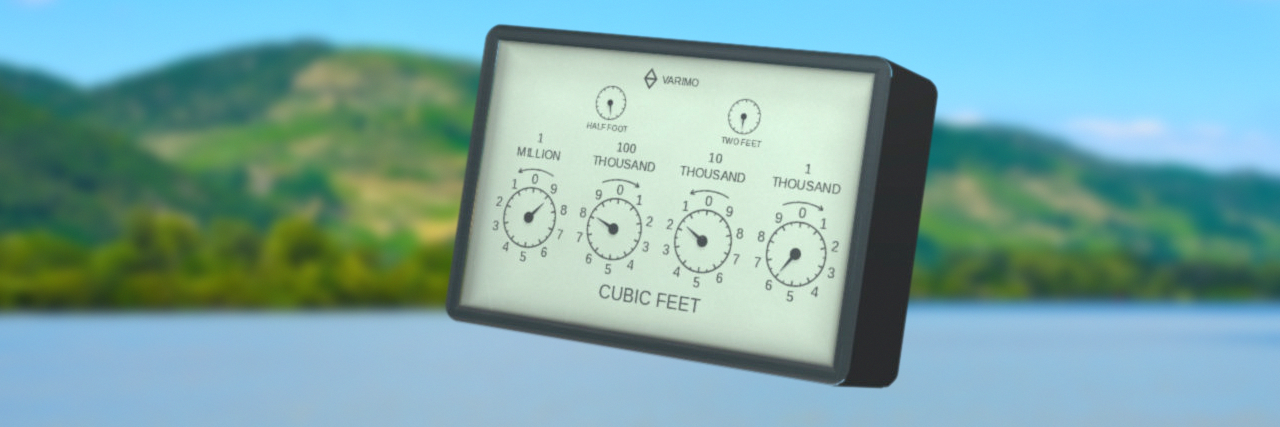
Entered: 881600 ft³
